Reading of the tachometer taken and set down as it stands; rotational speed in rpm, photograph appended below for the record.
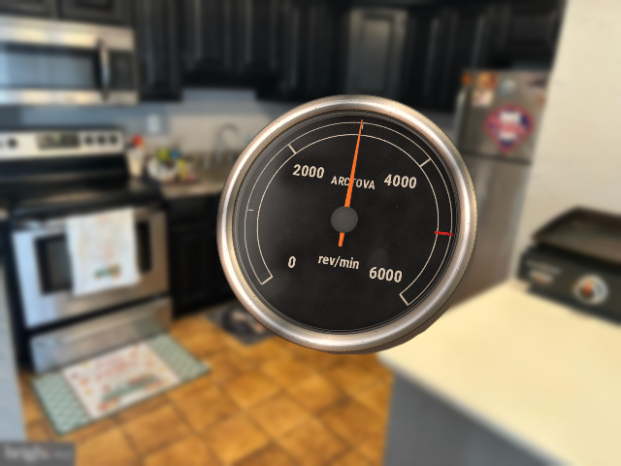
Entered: 3000 rpm
